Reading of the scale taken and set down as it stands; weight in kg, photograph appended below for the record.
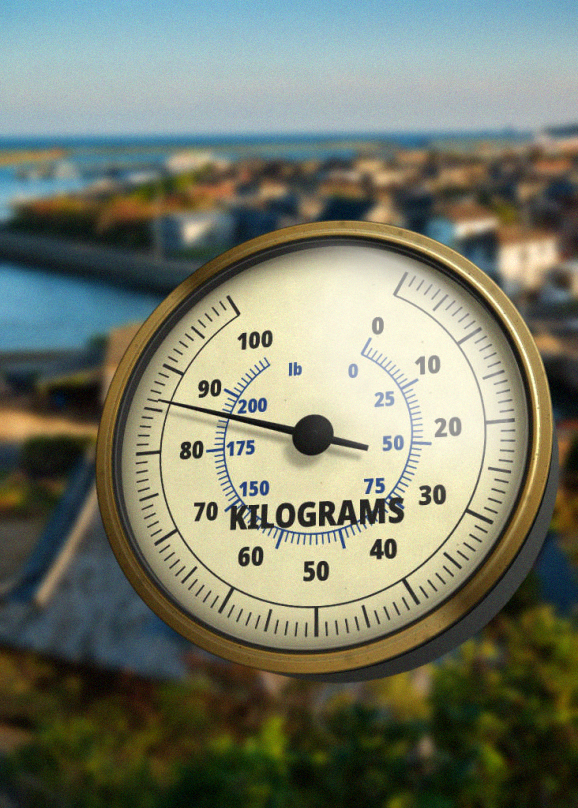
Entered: 86 kg
